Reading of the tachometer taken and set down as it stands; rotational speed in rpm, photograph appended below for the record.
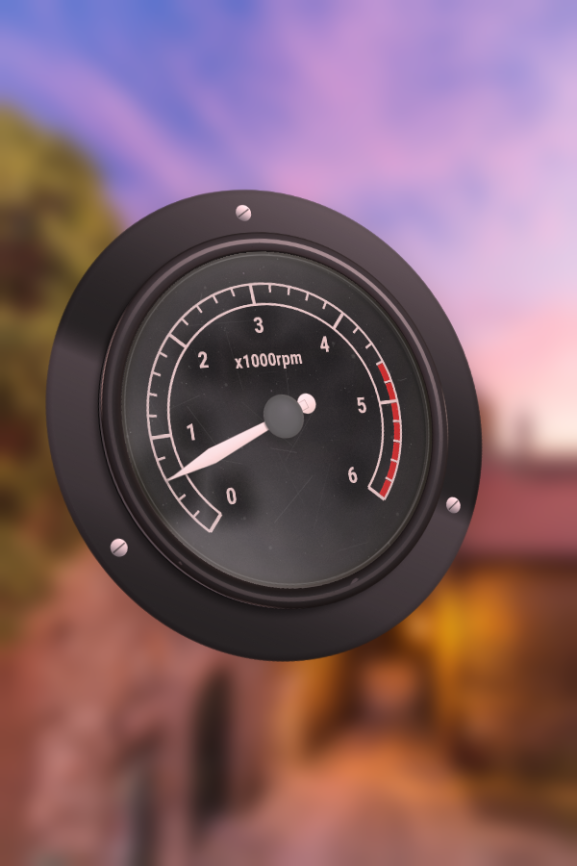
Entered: 600 rpm
